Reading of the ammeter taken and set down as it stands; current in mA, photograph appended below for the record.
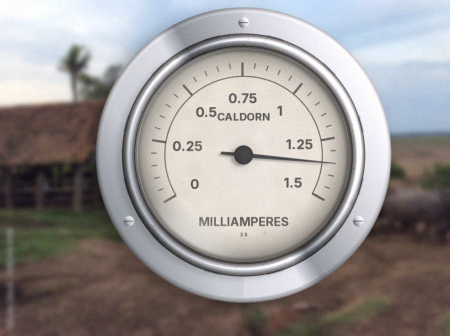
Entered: 1.35 mA
